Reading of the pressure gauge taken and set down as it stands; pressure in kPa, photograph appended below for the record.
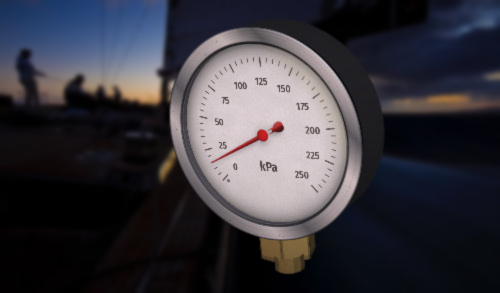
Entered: 15 kPa
